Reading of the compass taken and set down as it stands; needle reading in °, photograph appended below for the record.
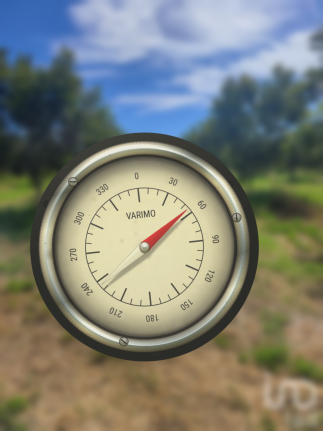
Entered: 55 °
